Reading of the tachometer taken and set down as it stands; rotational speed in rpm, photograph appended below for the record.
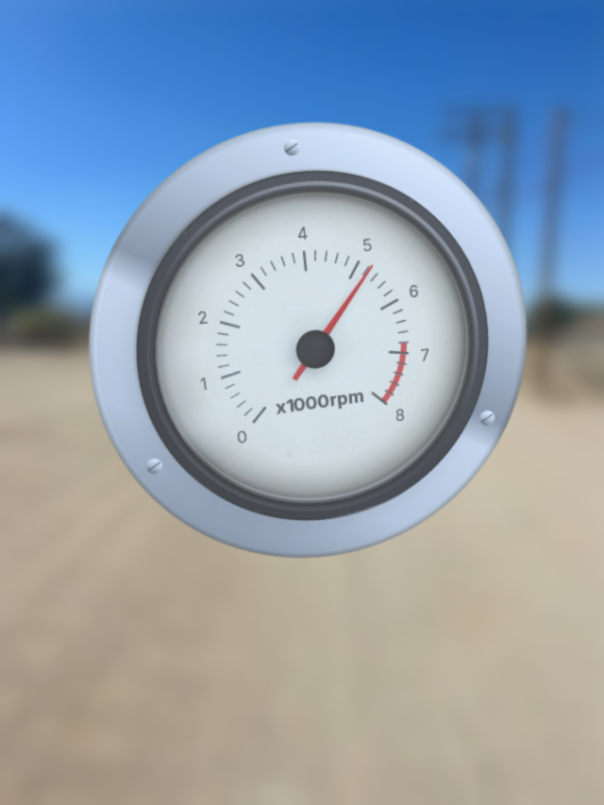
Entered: 5200 rpm
